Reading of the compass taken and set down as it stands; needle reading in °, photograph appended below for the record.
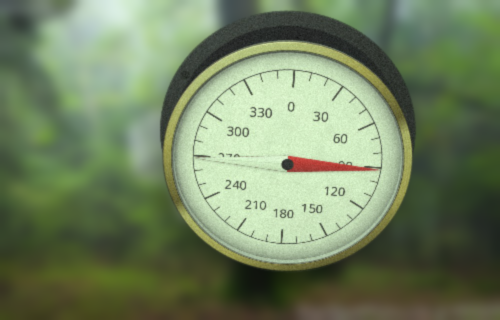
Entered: 90 °
